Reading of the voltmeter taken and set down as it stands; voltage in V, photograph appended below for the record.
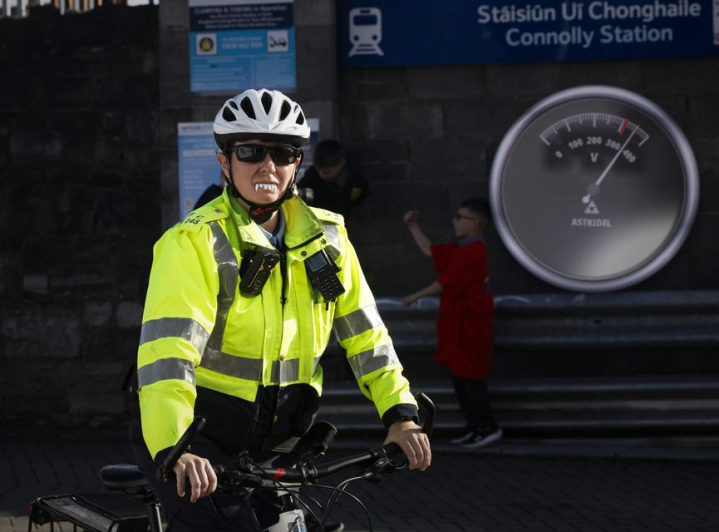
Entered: 350 V
